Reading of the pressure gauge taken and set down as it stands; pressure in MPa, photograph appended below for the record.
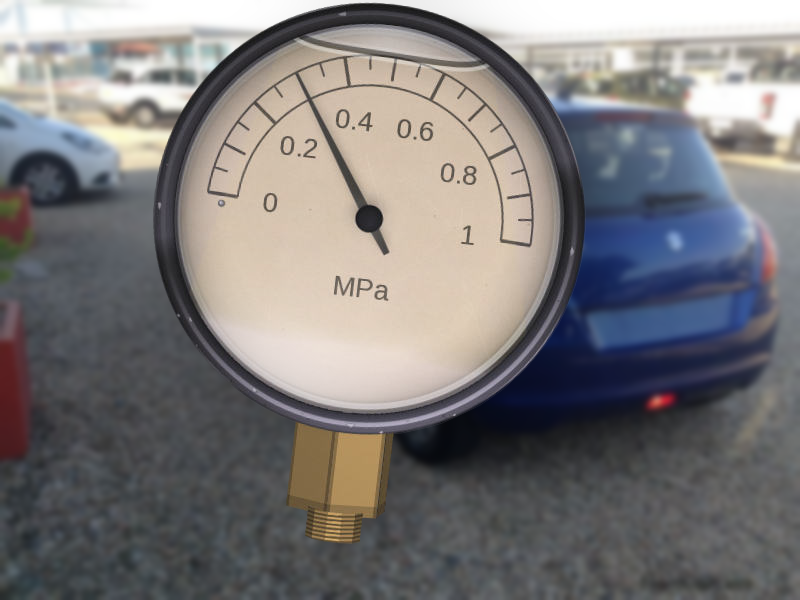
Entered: 0.3 MPa
